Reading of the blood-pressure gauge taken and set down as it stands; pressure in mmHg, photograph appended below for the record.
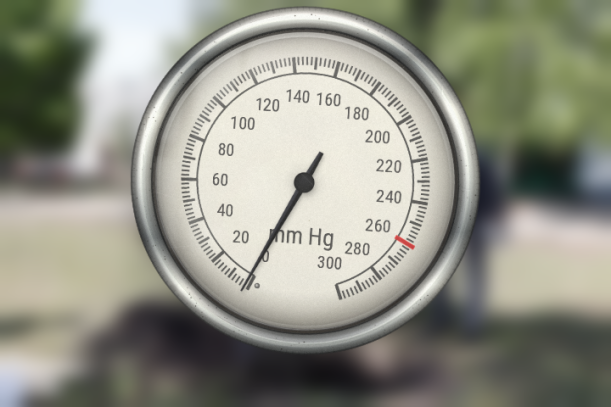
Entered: 2 mmHg
